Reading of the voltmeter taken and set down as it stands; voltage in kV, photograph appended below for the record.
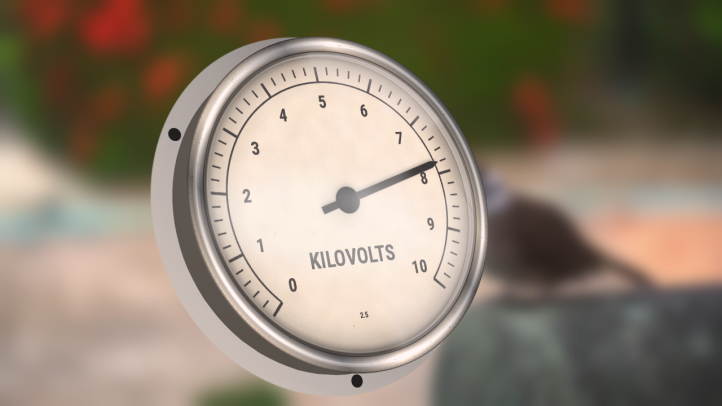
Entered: 7.8 kV
